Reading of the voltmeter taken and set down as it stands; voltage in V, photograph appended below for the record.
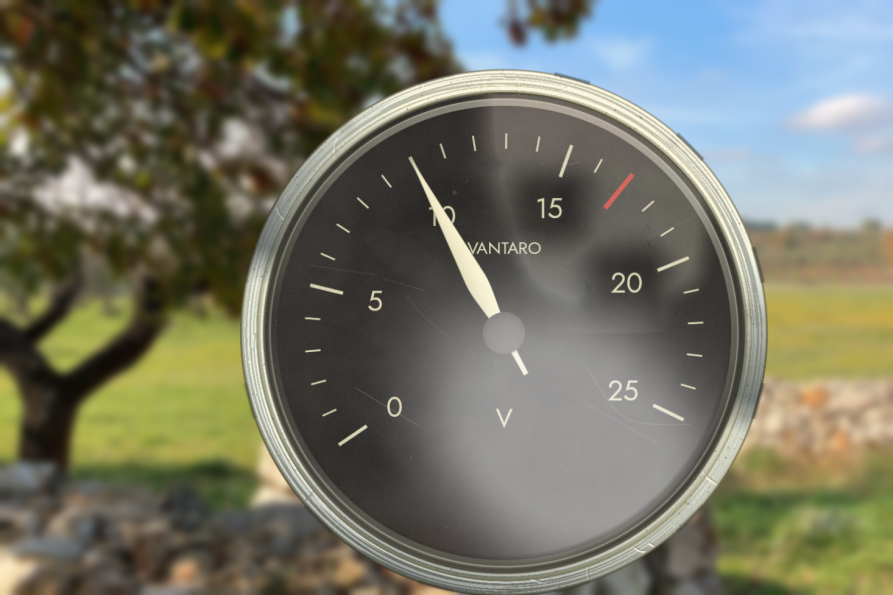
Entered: 10 V
